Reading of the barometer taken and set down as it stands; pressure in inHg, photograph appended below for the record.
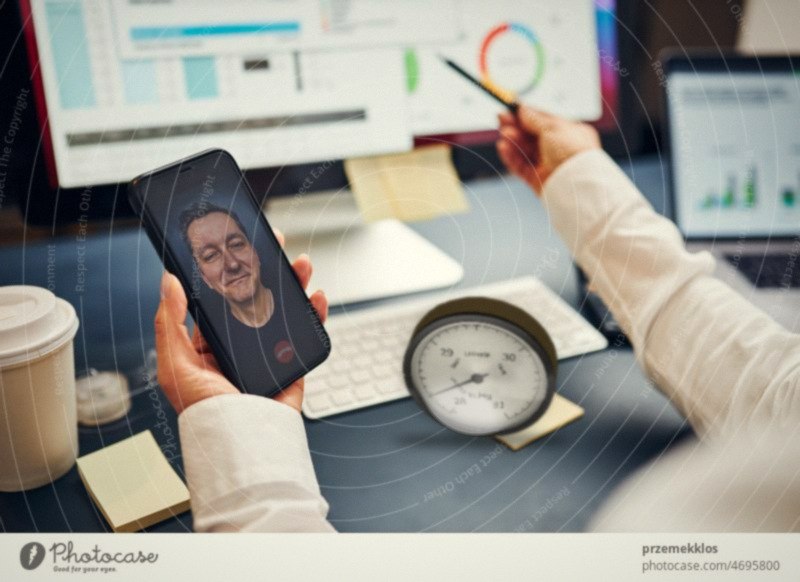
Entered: 28.3 inHg
